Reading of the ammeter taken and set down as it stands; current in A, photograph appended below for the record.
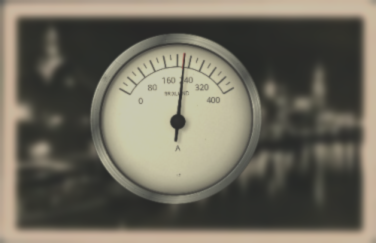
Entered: 220 A
